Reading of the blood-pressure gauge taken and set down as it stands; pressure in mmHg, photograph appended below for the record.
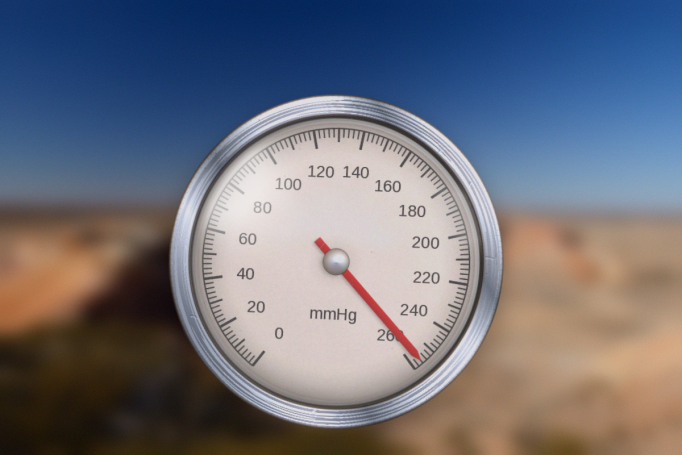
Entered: 256 mmHg
